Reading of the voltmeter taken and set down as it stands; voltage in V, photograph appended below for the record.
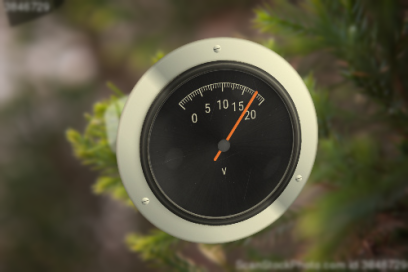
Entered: 17.5 V
